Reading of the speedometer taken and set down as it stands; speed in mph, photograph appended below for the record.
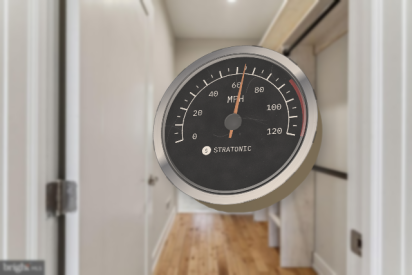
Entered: 65 mph
